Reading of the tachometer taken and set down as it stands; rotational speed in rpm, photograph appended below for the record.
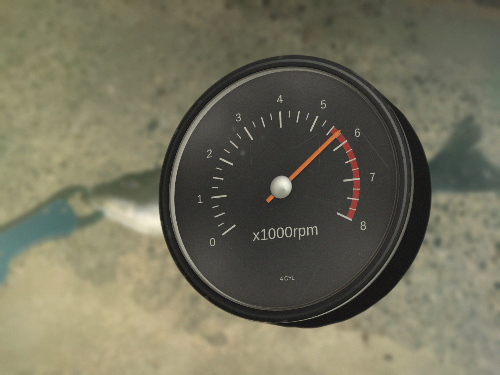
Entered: 5750 rpm
